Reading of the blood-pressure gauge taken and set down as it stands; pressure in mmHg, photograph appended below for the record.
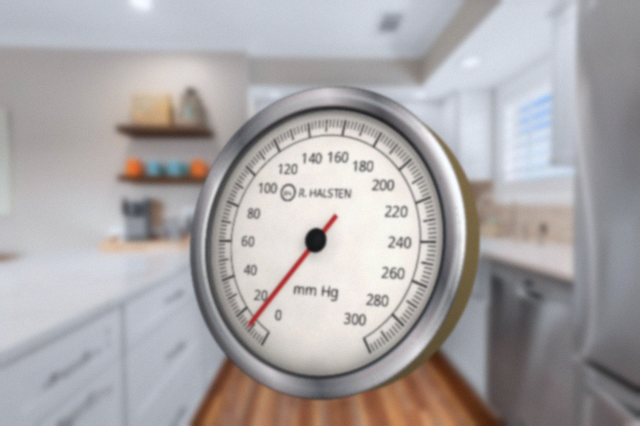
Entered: 10 mmHg
